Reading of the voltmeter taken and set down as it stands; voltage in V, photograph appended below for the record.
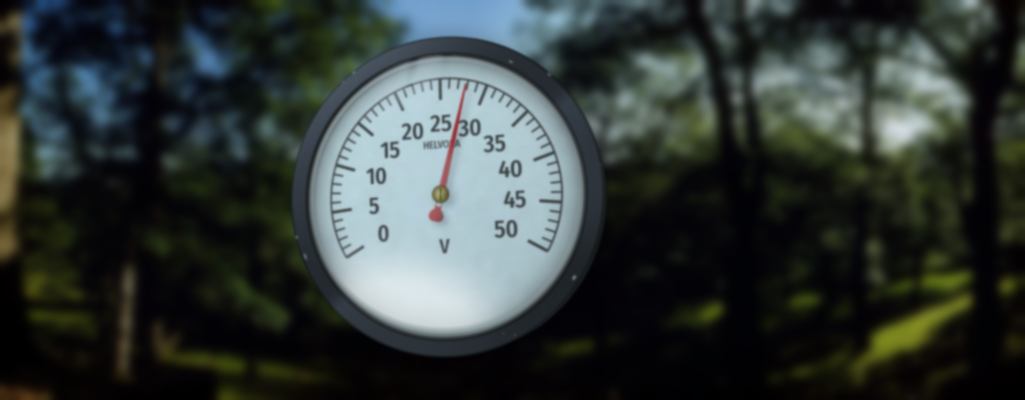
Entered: 28 V
